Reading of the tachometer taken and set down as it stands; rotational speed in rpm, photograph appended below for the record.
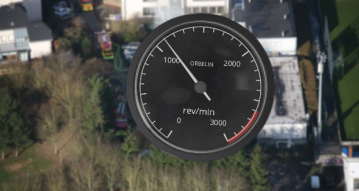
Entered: 1100 rpm
